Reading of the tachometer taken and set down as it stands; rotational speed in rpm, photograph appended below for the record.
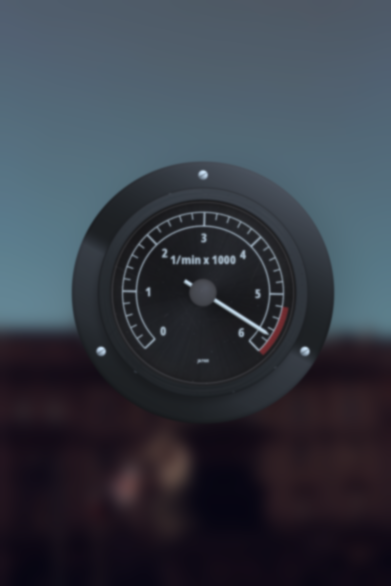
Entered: 5700 rpm
